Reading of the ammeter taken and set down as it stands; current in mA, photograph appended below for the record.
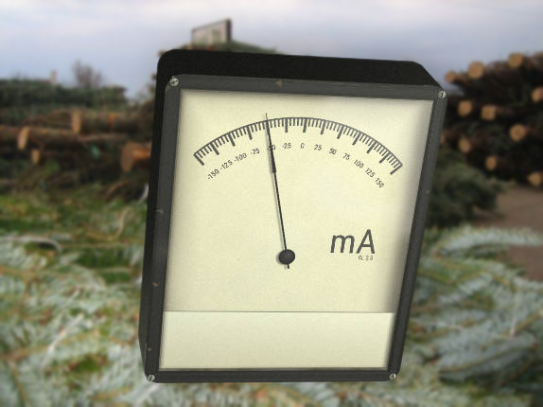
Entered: -50 mA
